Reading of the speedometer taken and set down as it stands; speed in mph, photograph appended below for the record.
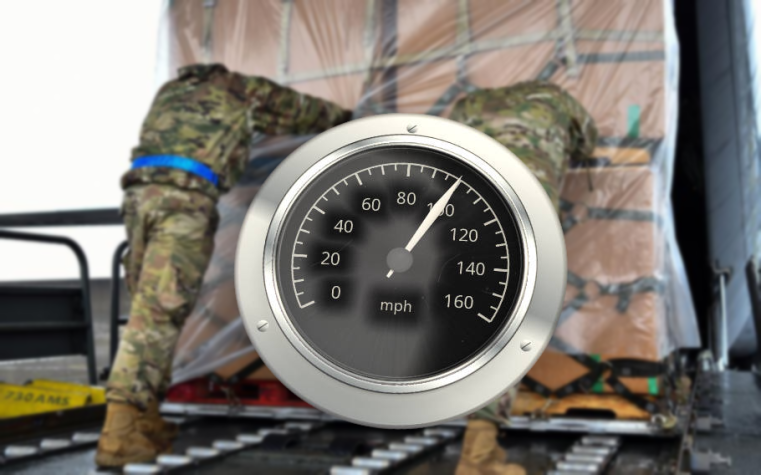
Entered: 100 mph
